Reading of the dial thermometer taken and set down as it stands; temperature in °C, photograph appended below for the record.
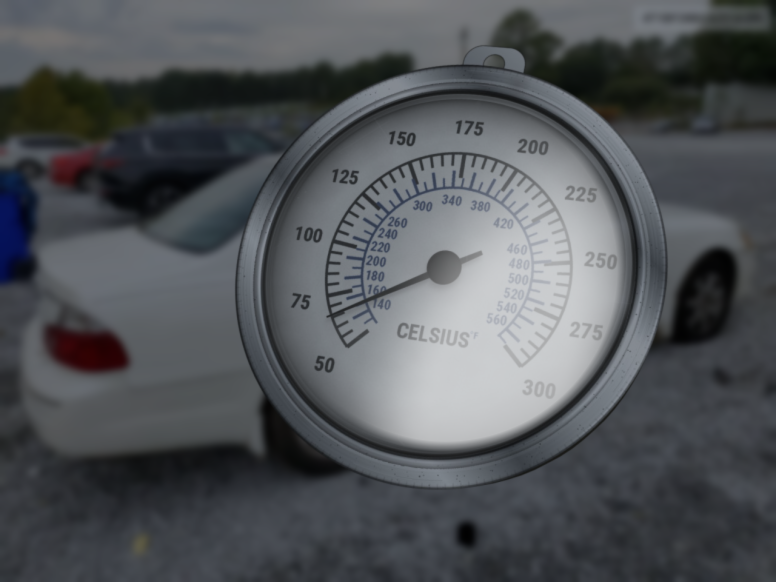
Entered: 65 °C
